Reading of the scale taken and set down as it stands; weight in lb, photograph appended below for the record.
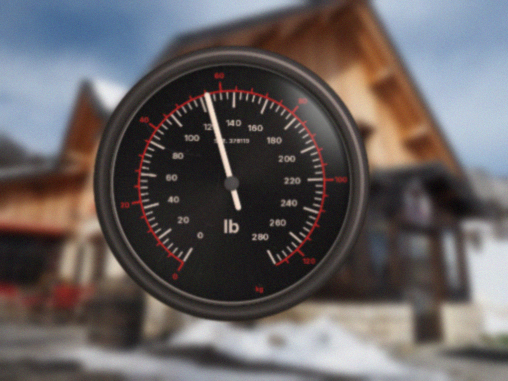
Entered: 124 lb
